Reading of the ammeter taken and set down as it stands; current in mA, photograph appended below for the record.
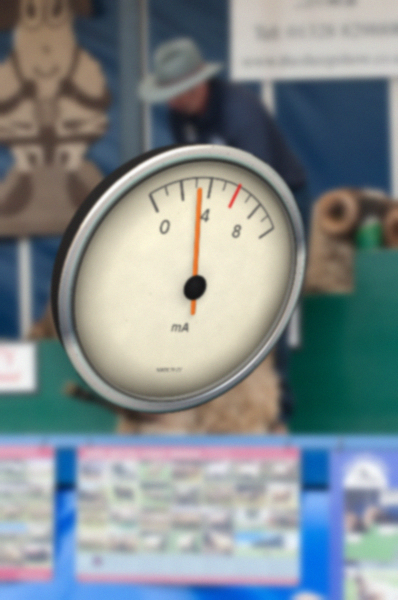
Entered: 3 mA
